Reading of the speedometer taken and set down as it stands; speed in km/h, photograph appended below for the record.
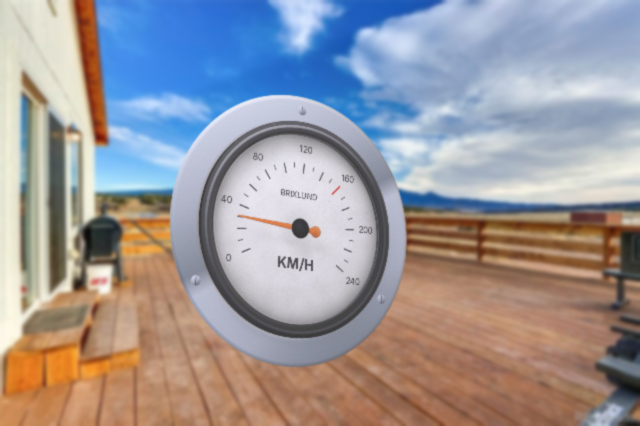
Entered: 30 km/h
